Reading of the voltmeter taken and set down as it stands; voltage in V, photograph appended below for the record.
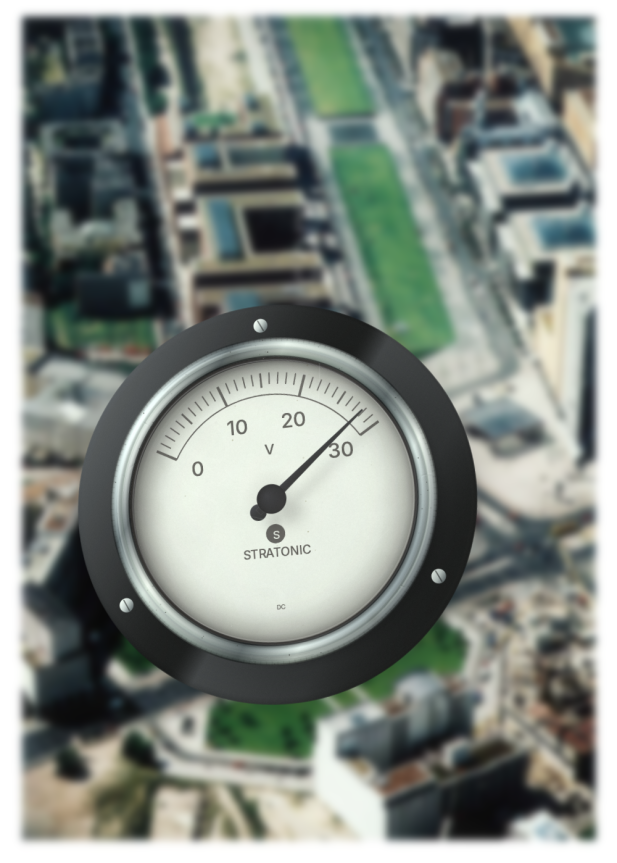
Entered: 28 V
